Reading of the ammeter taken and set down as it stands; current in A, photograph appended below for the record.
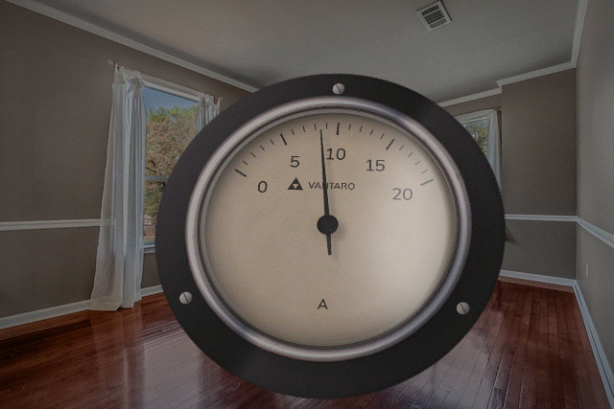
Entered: 8.5 A
